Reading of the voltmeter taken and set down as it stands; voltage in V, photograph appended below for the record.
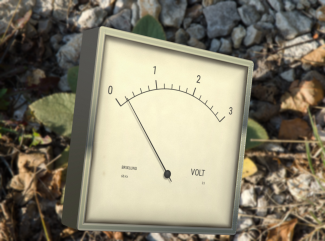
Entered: 0.2 V
